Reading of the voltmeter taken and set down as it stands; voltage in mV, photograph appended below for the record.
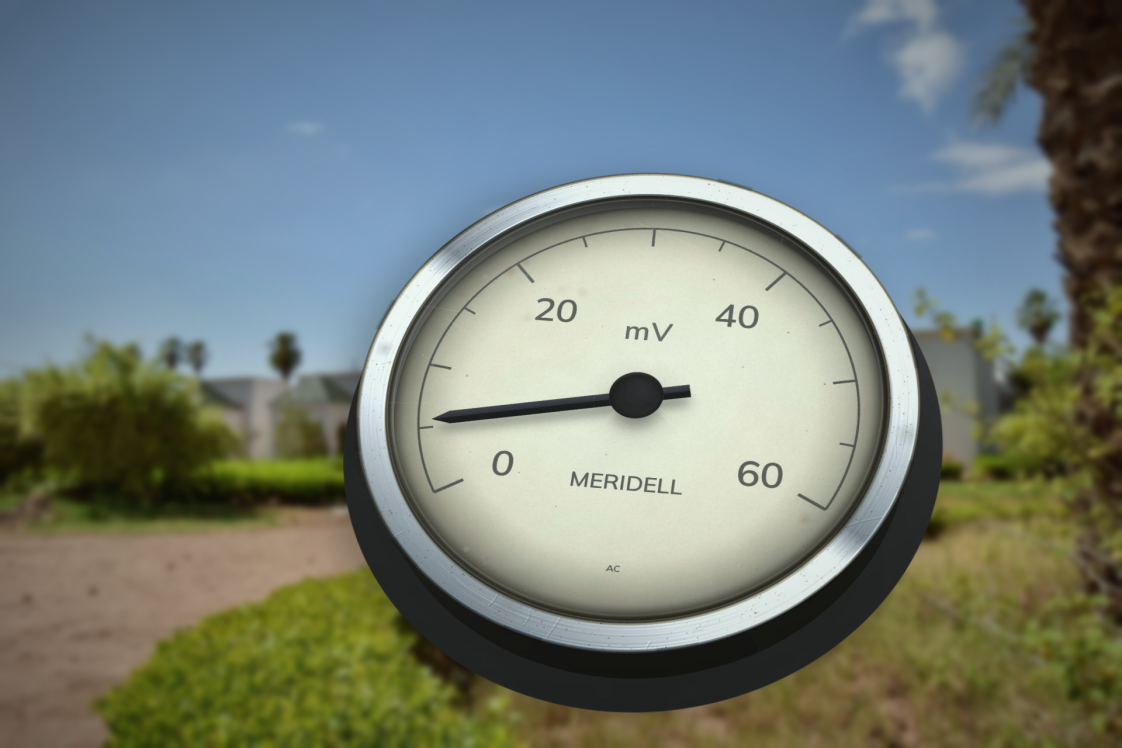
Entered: 5 mV
